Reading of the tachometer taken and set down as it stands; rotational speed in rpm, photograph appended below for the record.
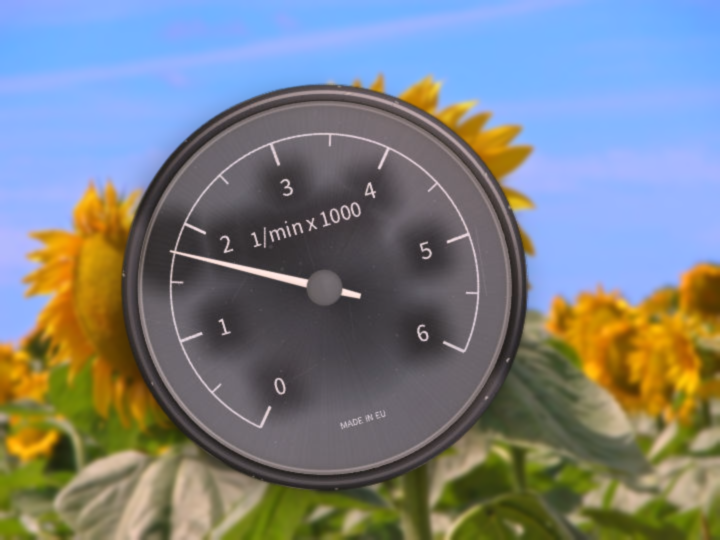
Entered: 1750 rpm
